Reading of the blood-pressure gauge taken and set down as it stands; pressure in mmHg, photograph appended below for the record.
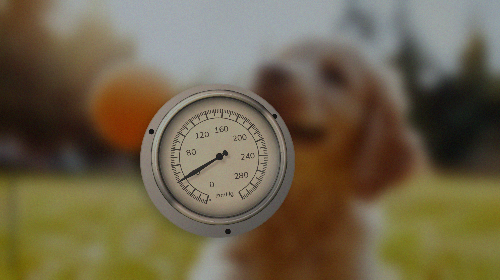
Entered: 40 mmHg
